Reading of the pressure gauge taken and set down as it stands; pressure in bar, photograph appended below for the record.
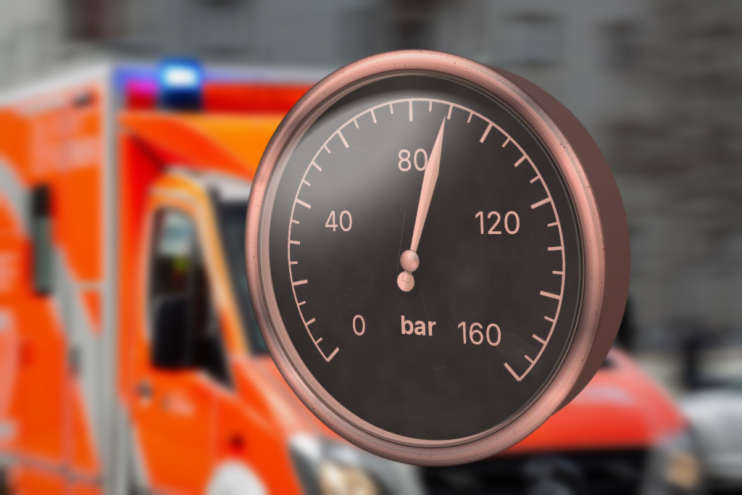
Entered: 90 bar
